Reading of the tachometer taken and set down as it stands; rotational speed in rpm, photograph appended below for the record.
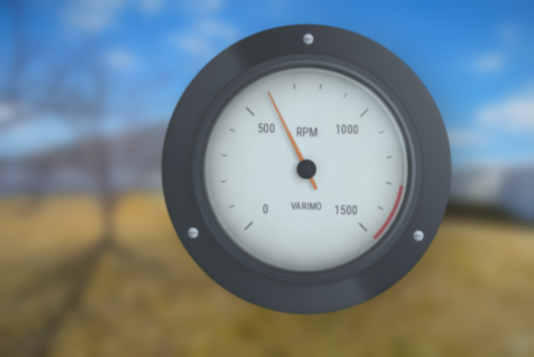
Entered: 600 rpm
